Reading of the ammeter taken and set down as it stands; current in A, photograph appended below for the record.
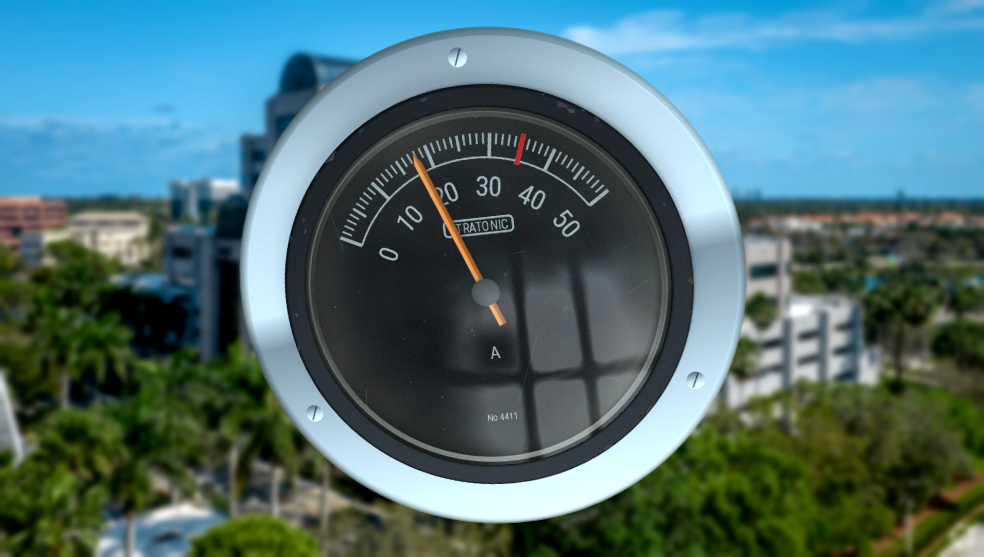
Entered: 18 A
